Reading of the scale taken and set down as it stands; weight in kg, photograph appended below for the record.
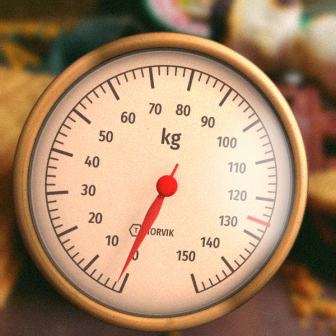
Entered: 2 kg
